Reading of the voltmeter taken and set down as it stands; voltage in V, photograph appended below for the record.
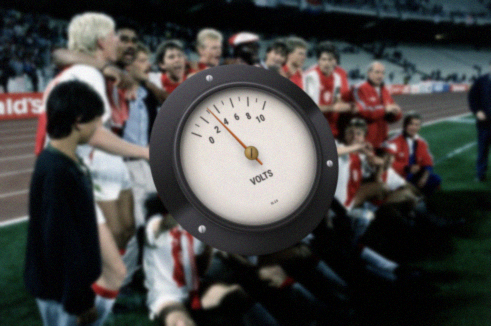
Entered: 3 V
